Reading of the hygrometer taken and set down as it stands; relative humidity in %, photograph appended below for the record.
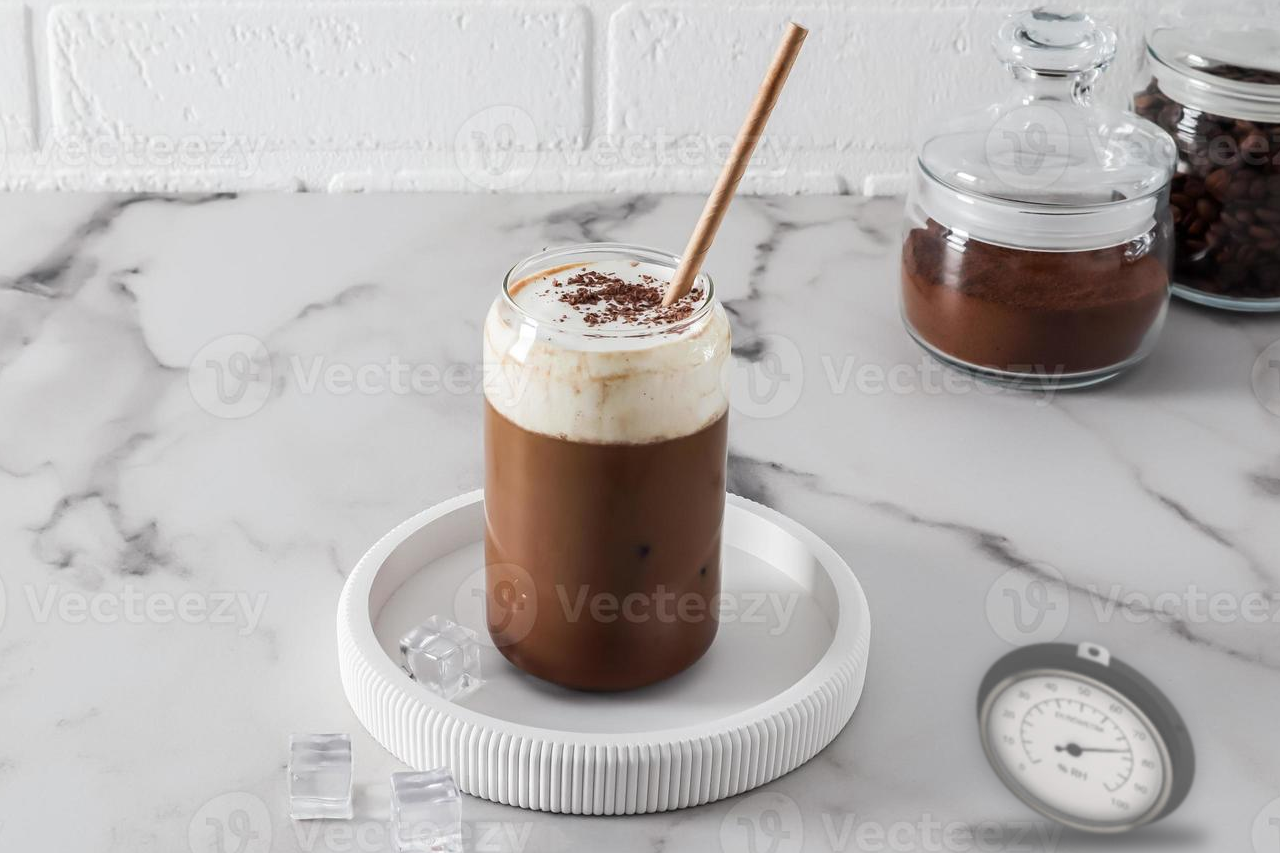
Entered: 75 %
